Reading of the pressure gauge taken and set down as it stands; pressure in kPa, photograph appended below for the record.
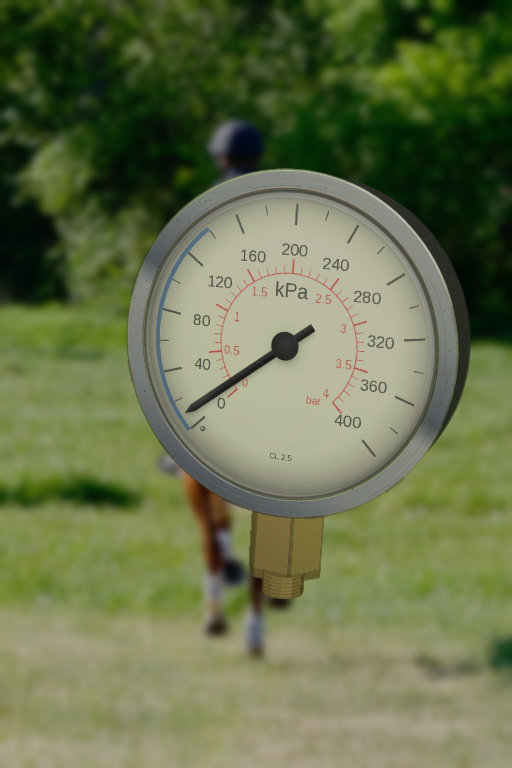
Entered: 10 kPa
